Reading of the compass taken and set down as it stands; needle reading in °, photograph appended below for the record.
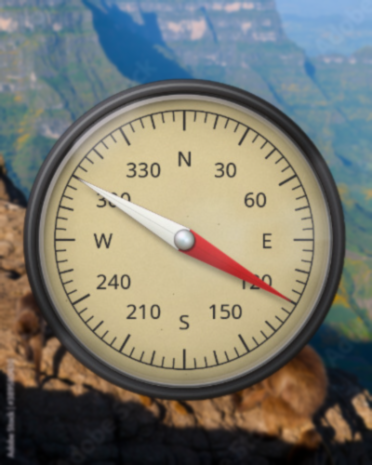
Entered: 120 °
